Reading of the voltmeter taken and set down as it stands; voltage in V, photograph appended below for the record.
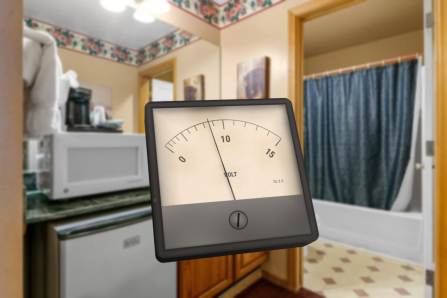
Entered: 8.5 V
